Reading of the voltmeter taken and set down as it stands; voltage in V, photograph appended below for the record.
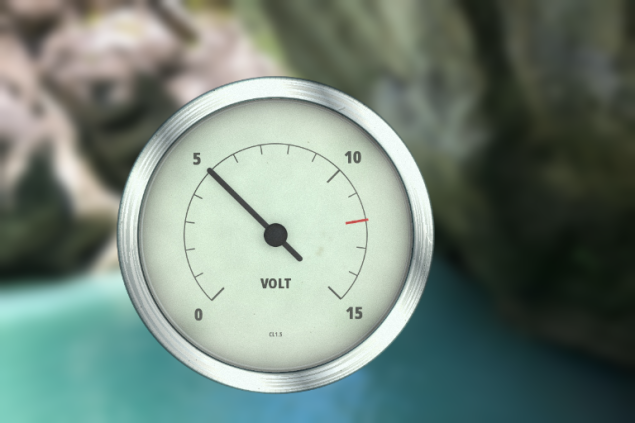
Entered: 5 V
